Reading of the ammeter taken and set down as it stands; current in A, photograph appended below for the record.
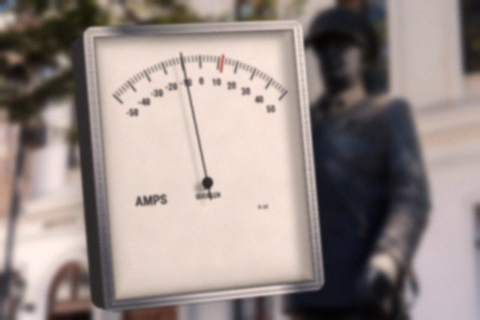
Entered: -10 A
